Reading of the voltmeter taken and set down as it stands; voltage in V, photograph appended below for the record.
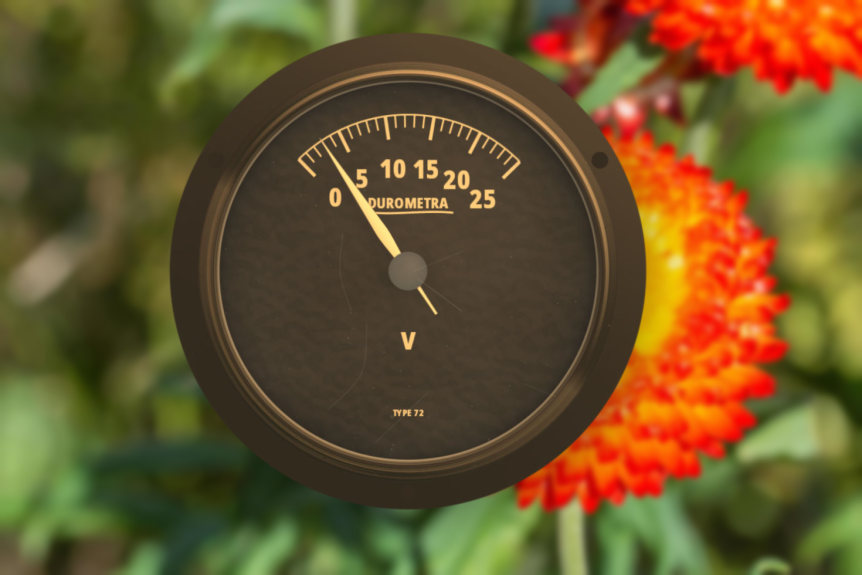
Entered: 3 V
